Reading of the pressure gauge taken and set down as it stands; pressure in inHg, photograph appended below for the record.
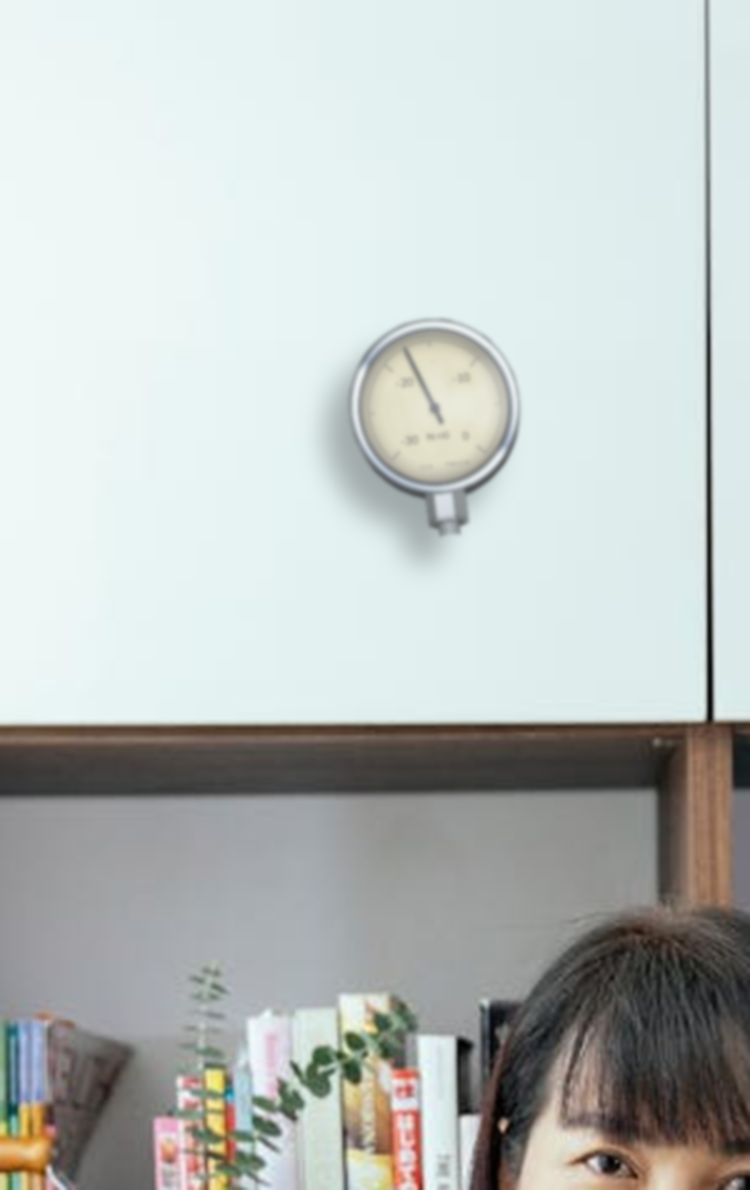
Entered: -17.5 inHg
